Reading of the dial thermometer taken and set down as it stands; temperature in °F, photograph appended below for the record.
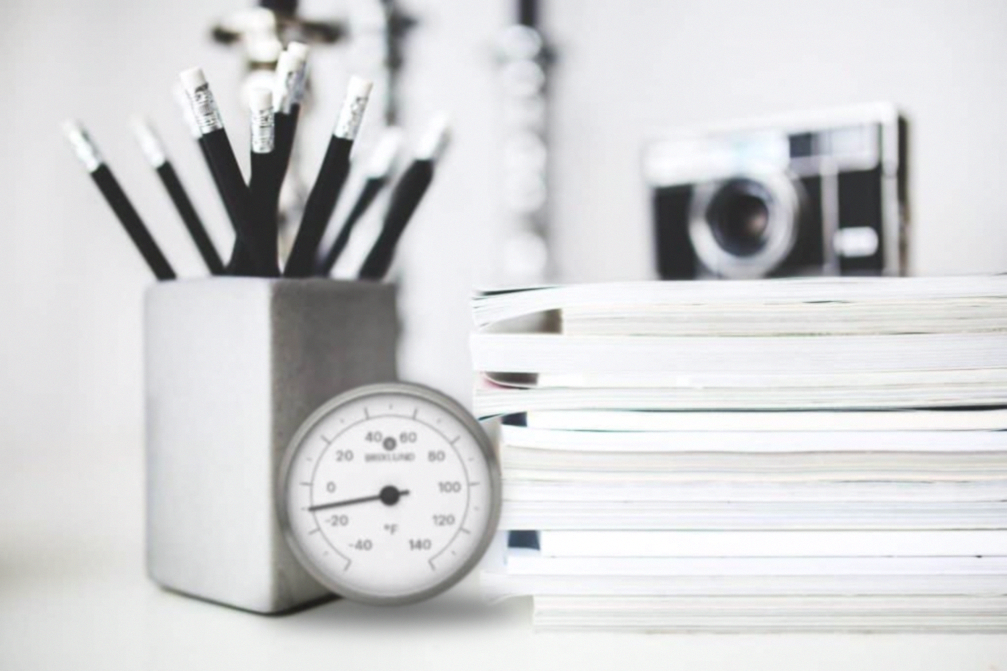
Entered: -10 °F
